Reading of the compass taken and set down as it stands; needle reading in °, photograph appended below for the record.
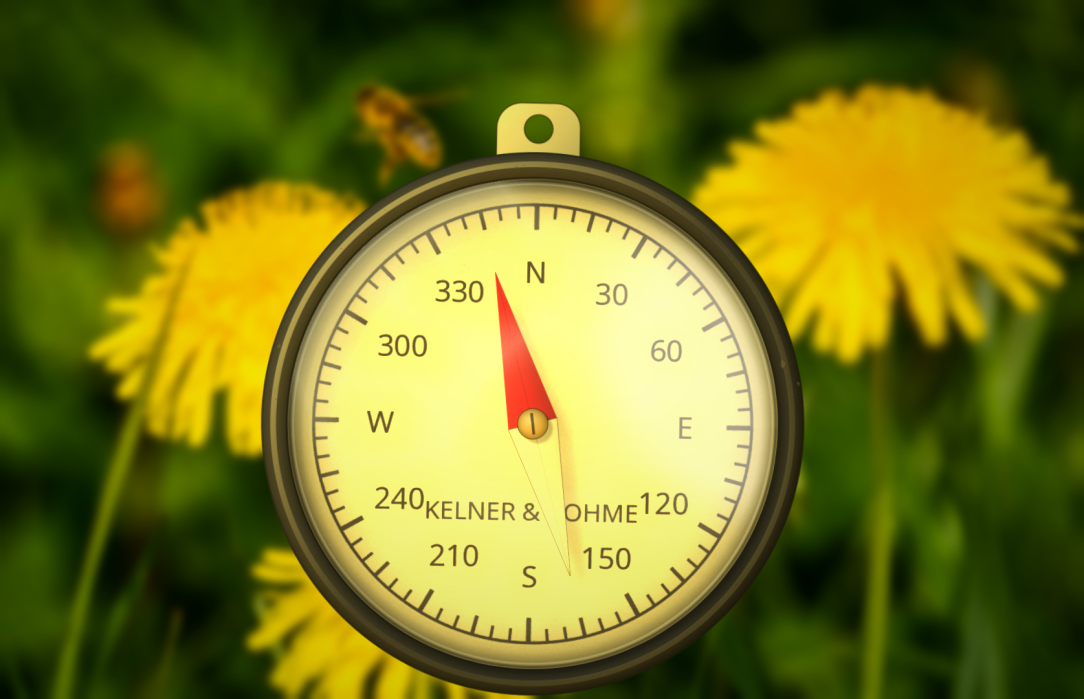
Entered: 345 °
